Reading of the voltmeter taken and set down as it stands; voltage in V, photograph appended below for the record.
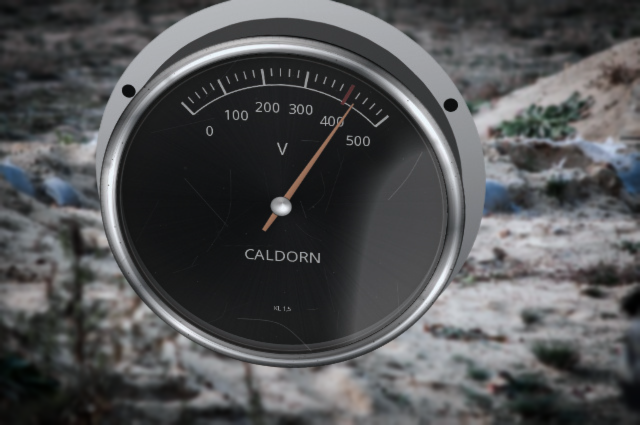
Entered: 420 V
